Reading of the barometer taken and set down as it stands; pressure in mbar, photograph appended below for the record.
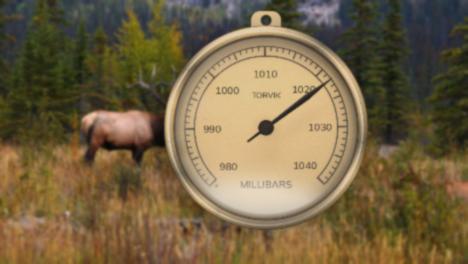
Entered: 1022 mbar
